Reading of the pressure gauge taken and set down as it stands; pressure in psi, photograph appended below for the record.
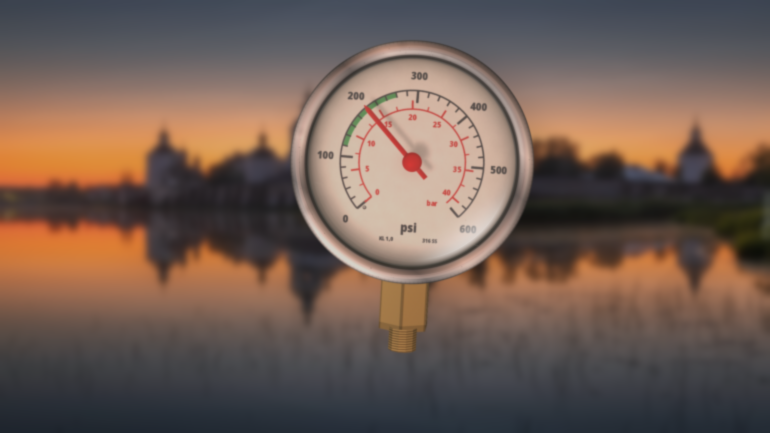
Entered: 200 psi
